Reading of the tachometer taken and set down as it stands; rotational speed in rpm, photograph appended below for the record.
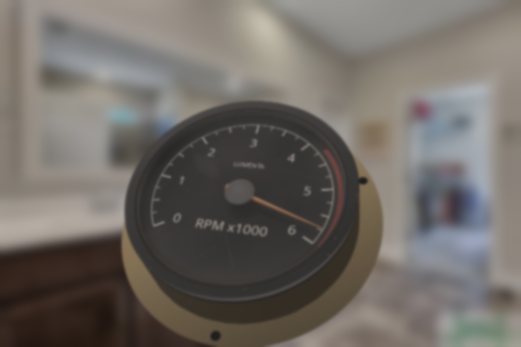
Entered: 5750 rpm
